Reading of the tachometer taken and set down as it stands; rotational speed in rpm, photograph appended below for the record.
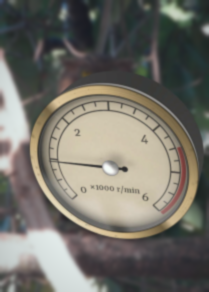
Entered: 1000 rpm
